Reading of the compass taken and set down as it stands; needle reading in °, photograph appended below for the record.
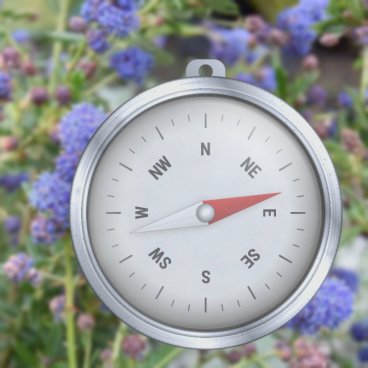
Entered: 75 °
